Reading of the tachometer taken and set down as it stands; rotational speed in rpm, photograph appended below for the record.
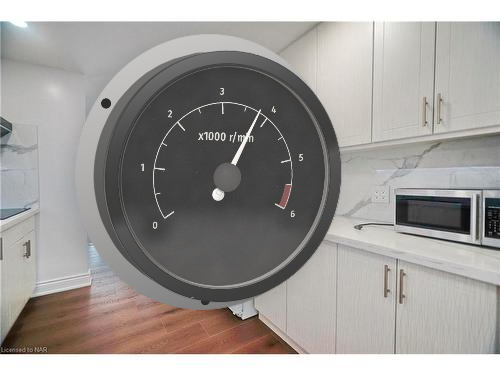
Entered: 3750 rpm
